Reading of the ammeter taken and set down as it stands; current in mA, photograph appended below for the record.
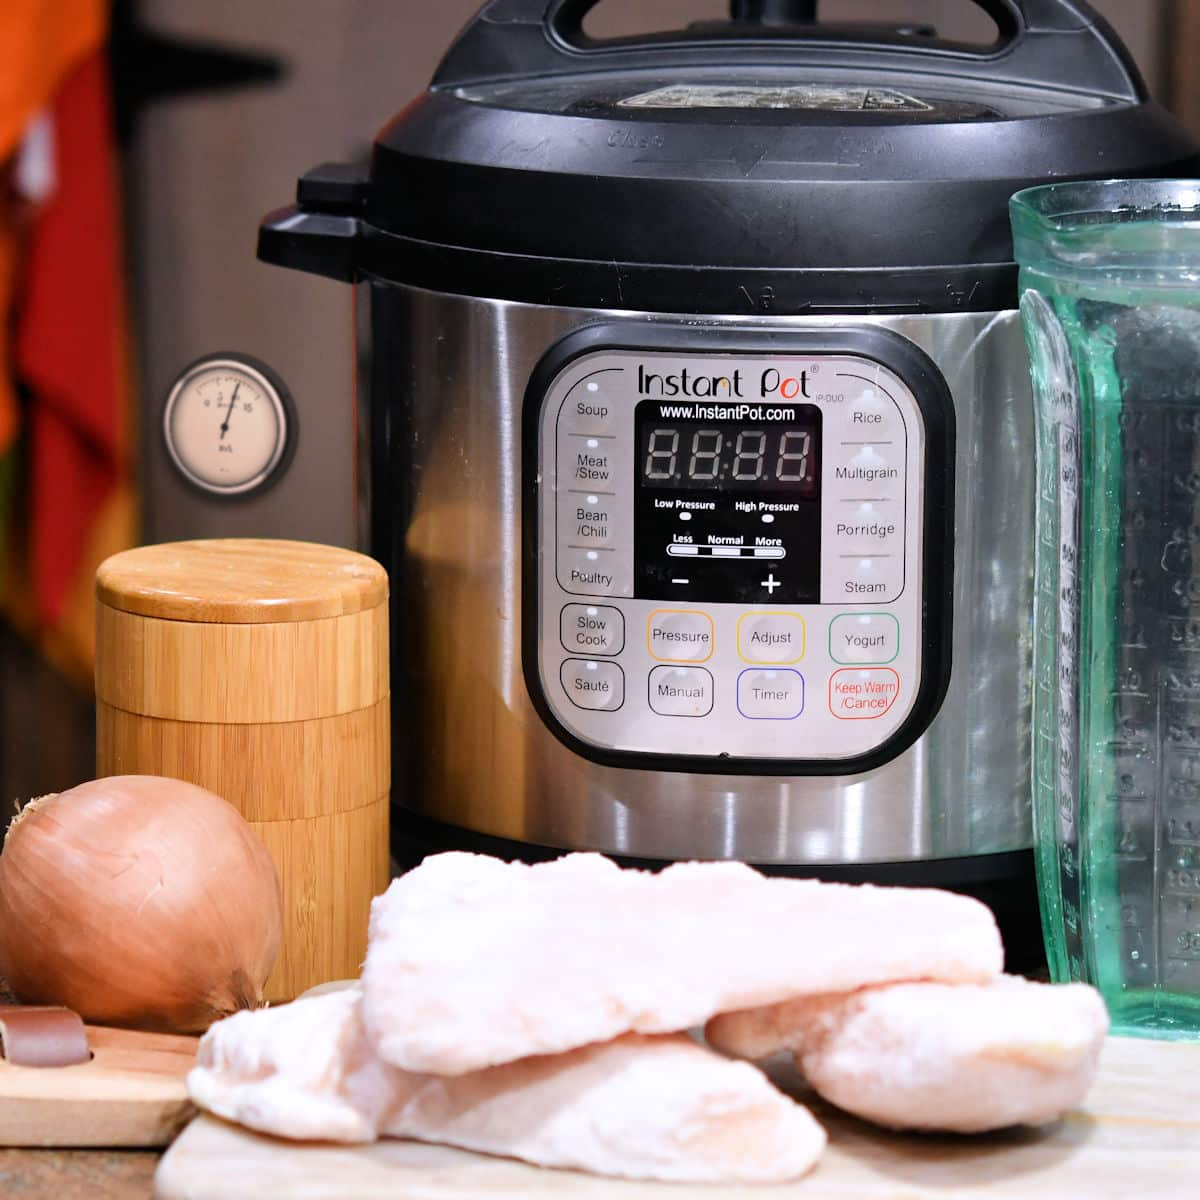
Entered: 10 mA
